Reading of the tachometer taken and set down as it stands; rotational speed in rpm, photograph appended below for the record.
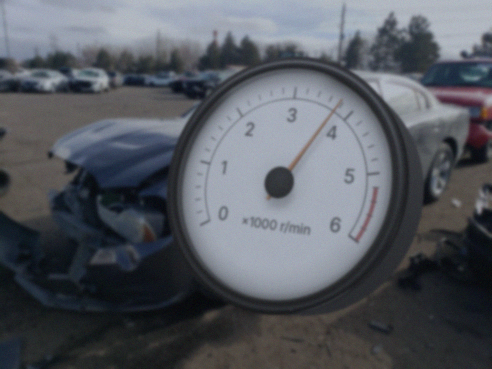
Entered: 3800 rpm
